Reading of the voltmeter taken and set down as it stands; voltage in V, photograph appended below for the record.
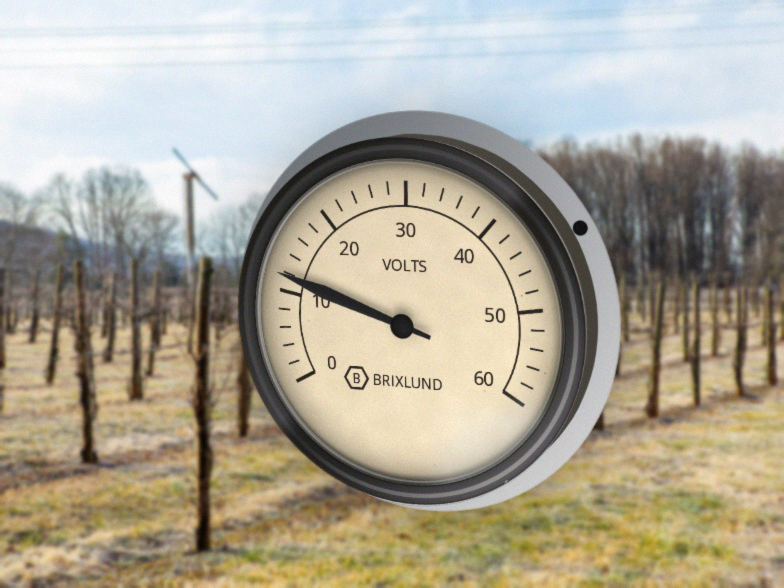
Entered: 12 V
